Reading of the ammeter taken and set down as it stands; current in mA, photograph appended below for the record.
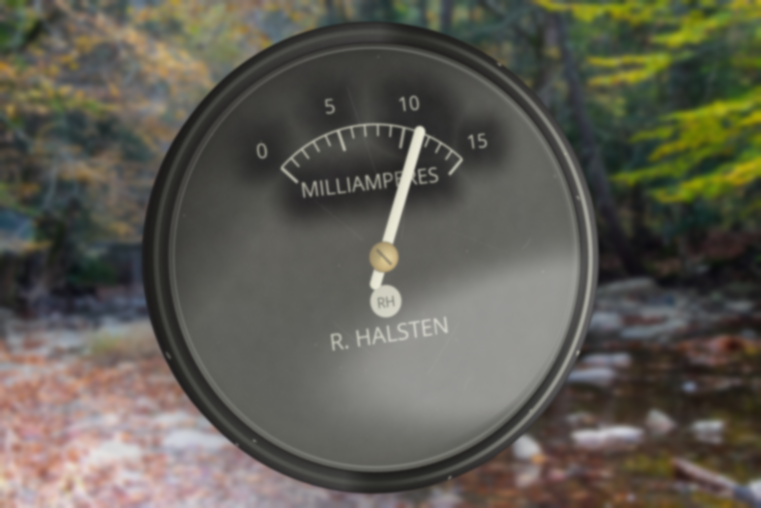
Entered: 11 mA
